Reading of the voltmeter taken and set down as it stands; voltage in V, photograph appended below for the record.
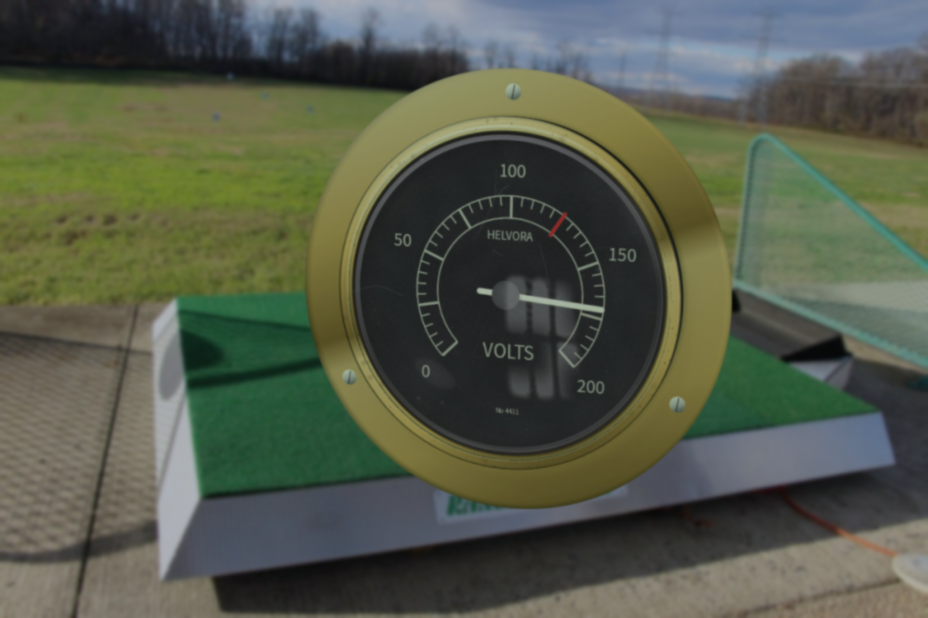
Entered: 170 V
